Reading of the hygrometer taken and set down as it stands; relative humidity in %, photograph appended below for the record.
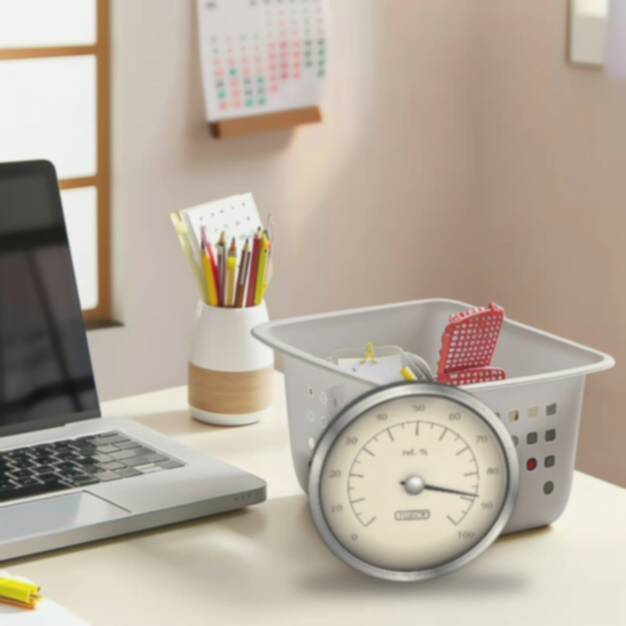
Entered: 87.5 %
